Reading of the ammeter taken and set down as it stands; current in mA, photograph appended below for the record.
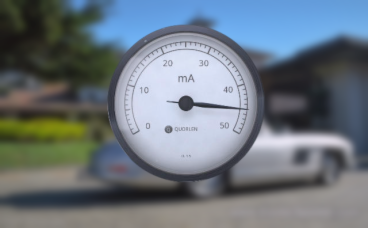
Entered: 45 mA
